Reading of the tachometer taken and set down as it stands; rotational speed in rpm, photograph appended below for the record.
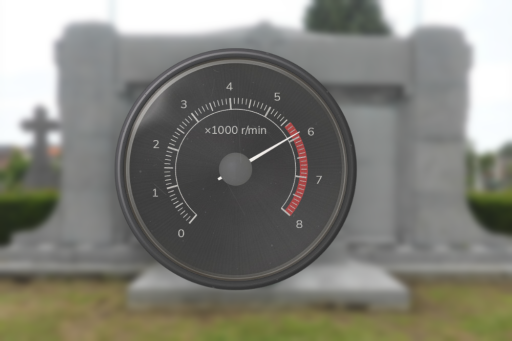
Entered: 5900 rpm
